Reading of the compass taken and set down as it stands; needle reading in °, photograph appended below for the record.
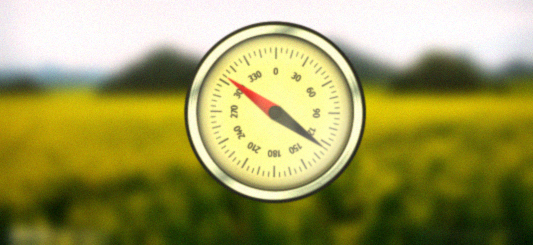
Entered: 305 °
